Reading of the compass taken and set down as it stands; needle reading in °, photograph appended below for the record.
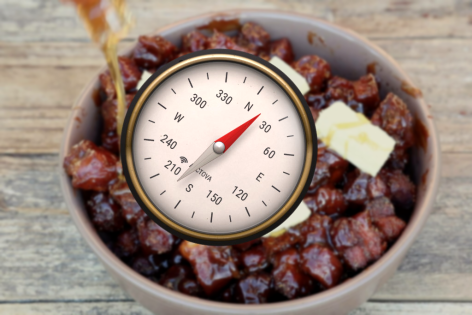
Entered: 15 °
